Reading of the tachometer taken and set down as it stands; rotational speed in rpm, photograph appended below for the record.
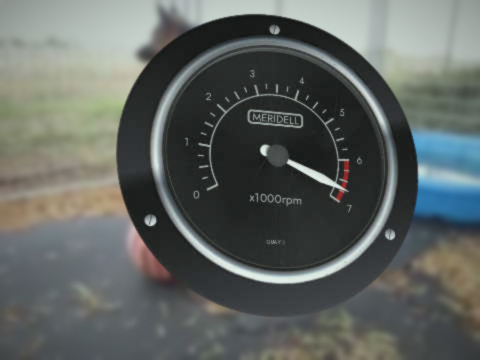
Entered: 6750 rpm
